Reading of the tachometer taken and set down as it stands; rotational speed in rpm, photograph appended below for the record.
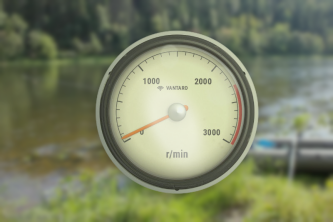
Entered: 50 rpm
